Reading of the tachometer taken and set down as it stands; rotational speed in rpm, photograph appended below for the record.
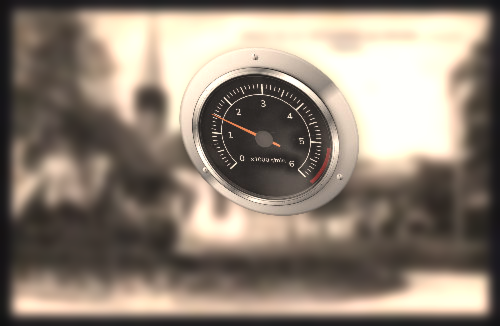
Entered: 1500 rpm
